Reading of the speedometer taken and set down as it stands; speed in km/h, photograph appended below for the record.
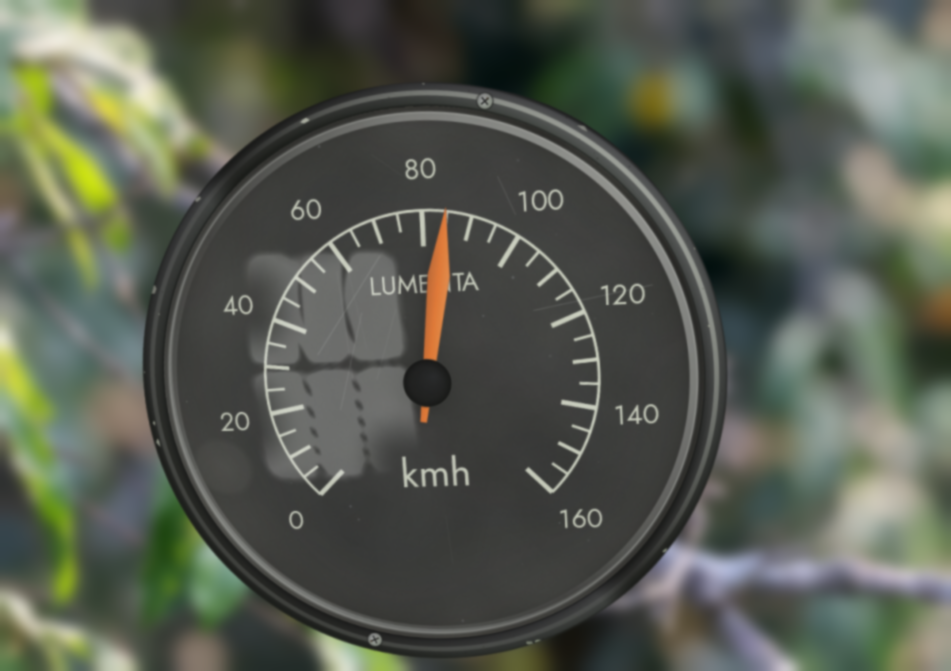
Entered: 85 km/h
